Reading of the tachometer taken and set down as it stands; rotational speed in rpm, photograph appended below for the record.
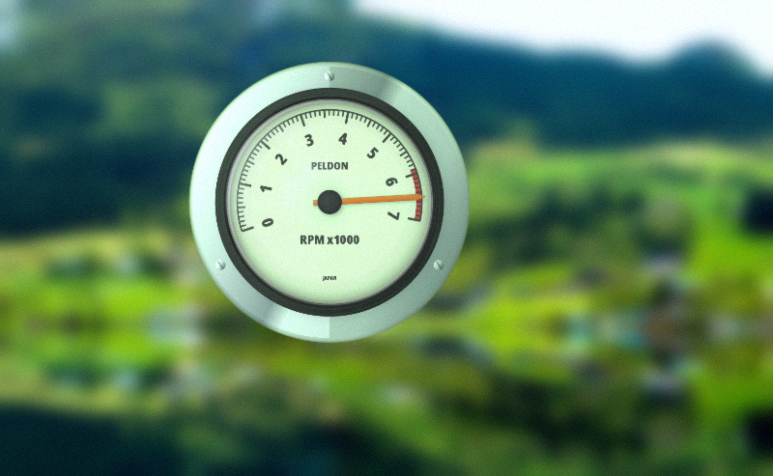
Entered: 6500 rpm
